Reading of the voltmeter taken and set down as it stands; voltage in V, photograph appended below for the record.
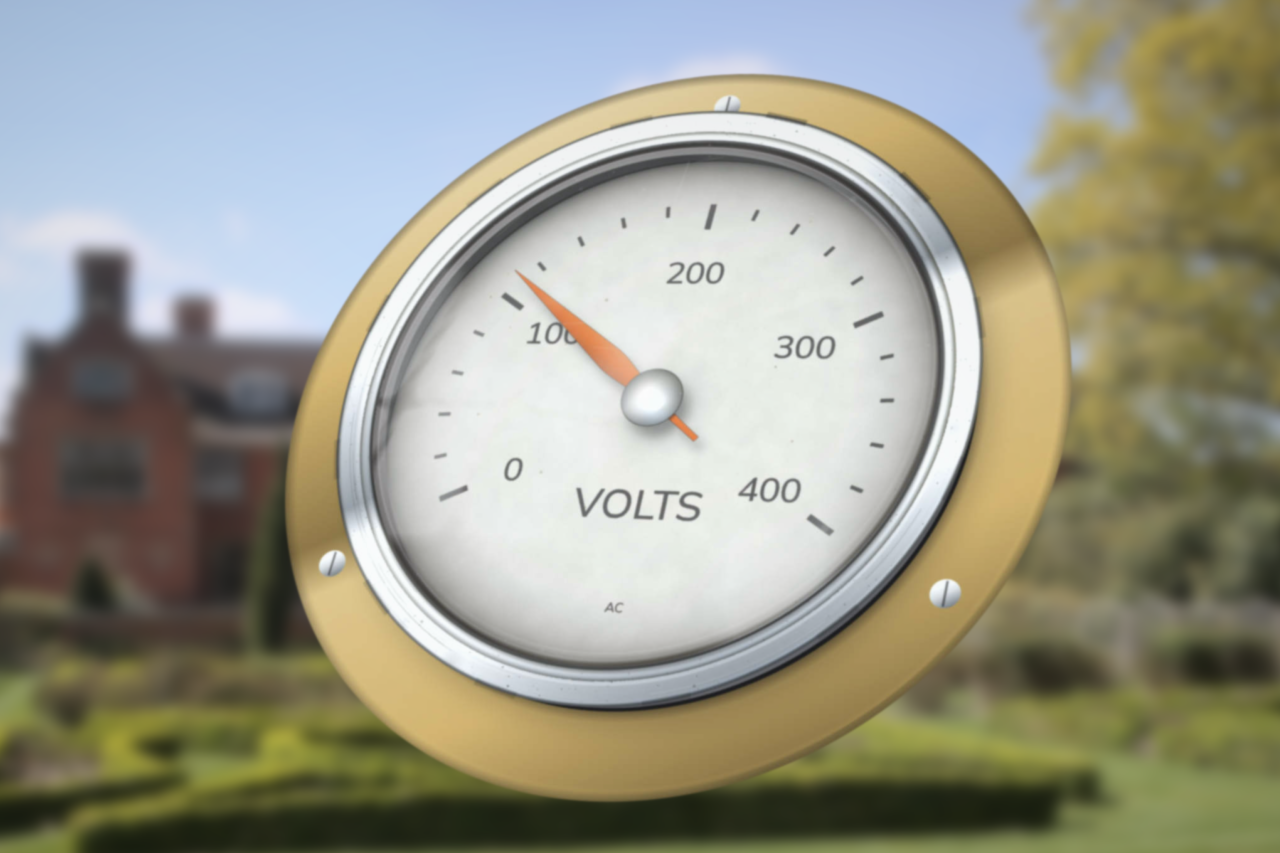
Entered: 110 V
